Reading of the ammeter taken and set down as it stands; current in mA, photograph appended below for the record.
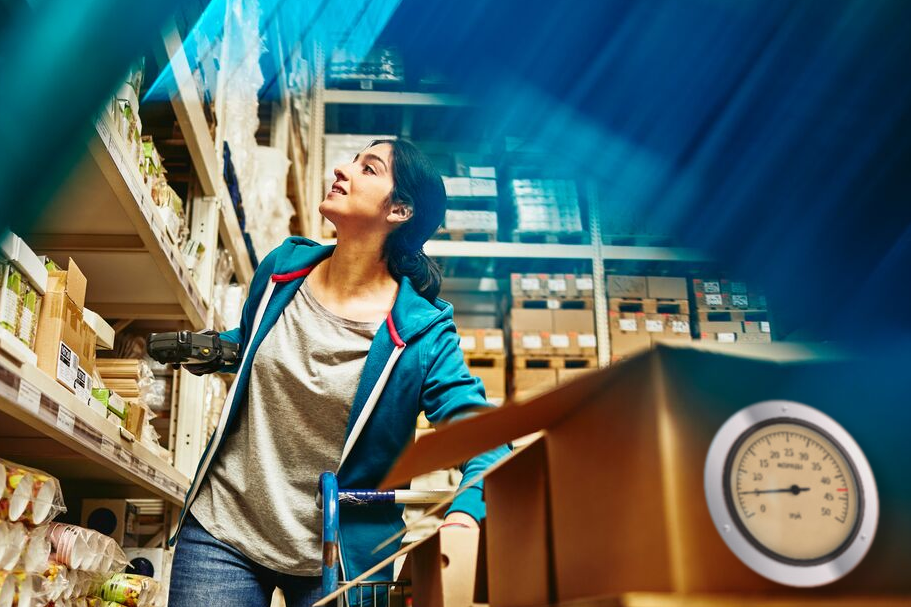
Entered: 5 mA
